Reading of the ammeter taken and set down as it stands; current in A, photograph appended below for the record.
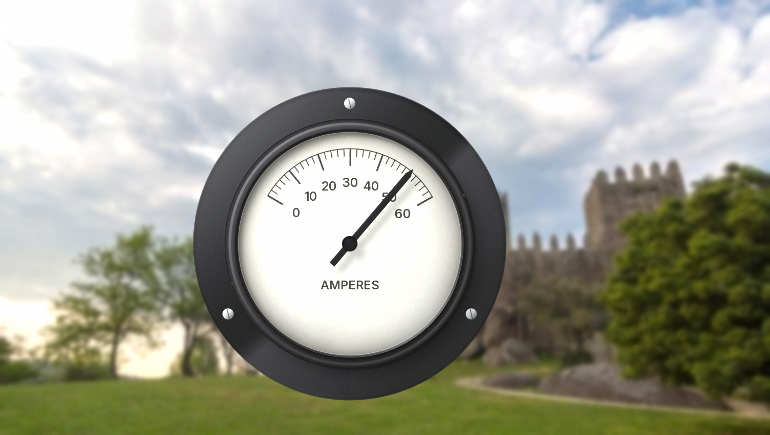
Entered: 50 A
